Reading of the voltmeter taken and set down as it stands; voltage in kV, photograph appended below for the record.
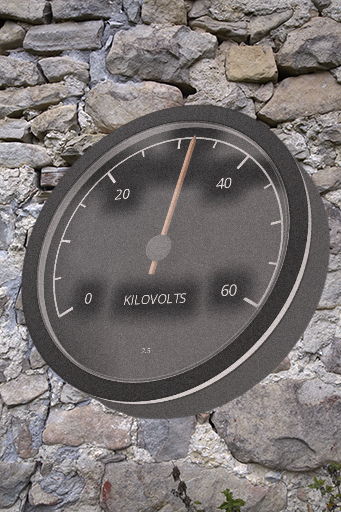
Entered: 32.5 kV
